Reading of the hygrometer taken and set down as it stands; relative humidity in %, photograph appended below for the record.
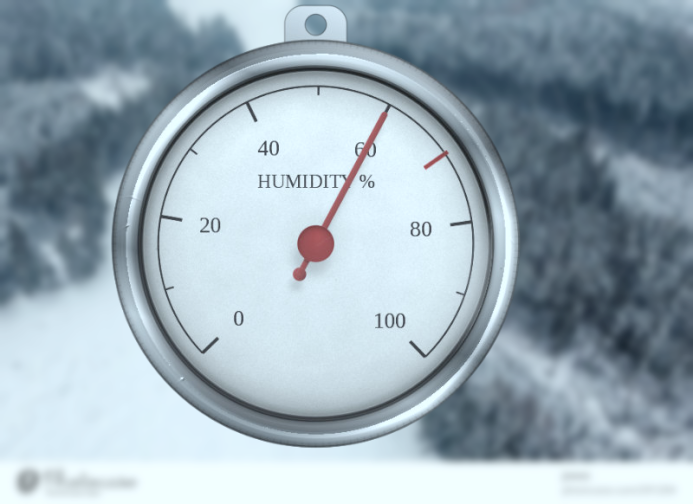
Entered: 60 %
